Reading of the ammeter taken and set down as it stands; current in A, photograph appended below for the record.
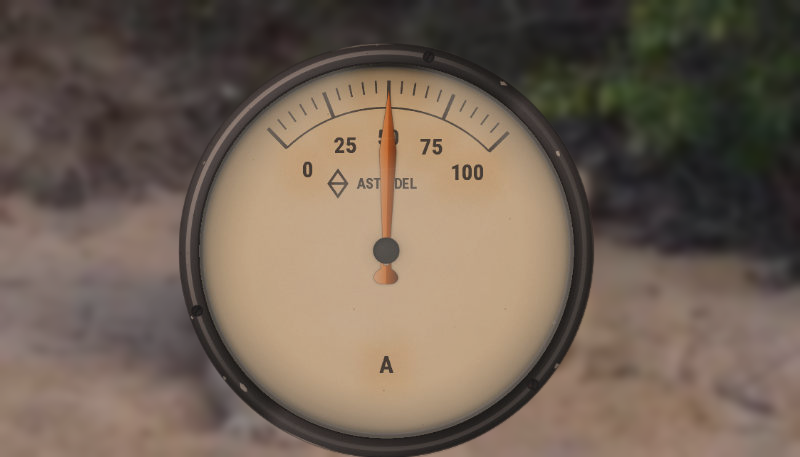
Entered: 50 A
